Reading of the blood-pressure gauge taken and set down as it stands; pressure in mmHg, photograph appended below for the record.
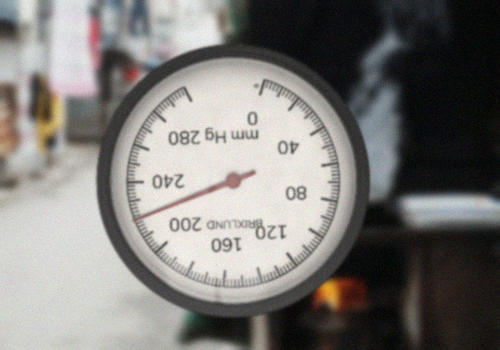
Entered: 220 mmHg
